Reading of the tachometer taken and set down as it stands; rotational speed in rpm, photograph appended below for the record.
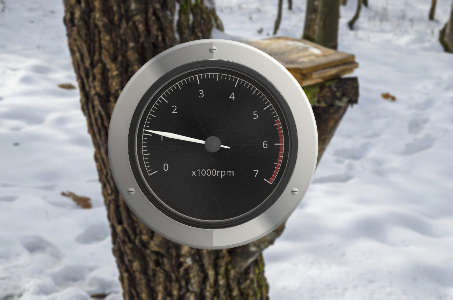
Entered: 1100 rpm
